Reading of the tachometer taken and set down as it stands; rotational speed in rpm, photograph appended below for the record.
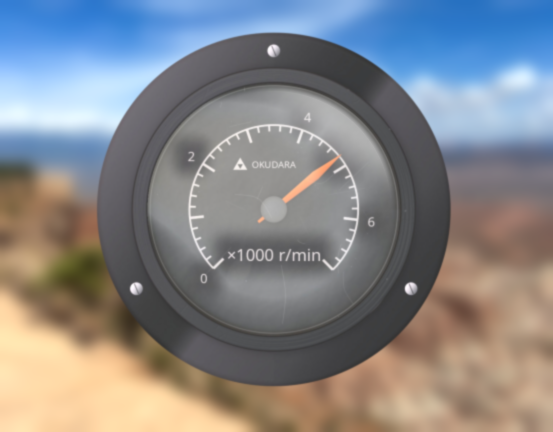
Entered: 4800 rpm
